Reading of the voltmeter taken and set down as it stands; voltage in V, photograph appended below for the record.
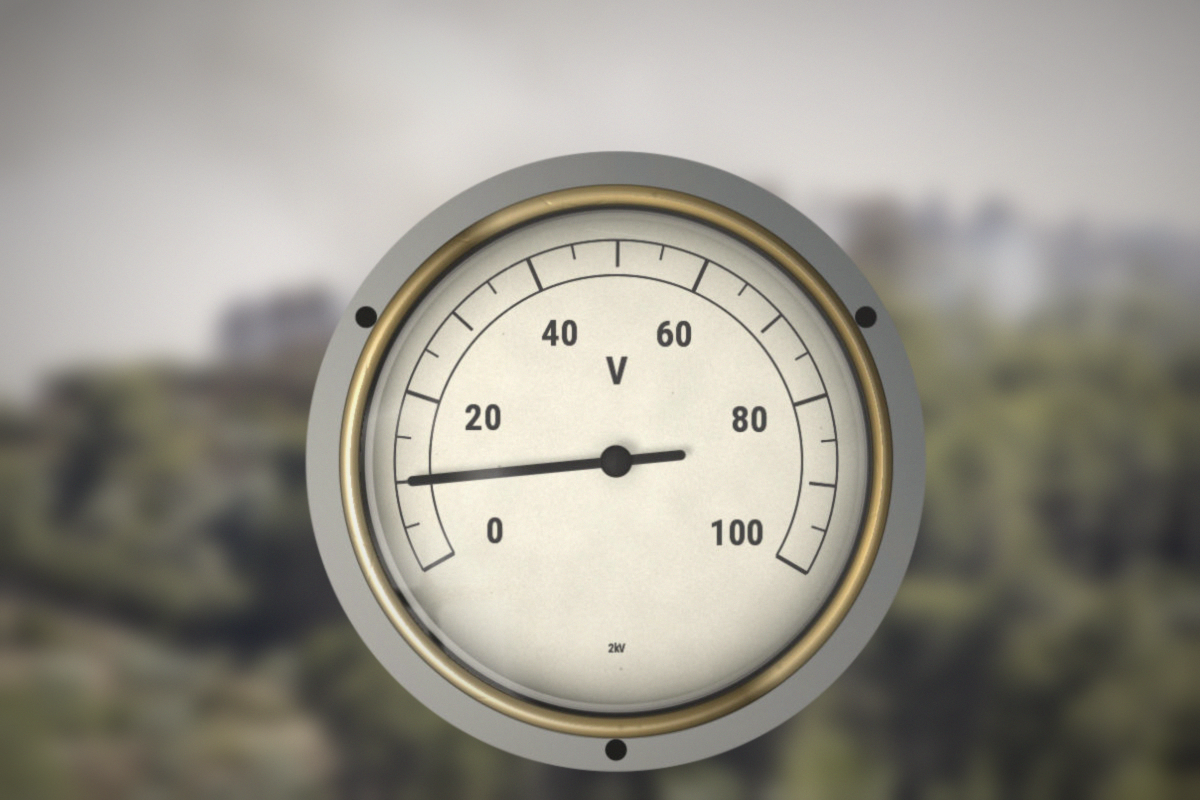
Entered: 10 V
